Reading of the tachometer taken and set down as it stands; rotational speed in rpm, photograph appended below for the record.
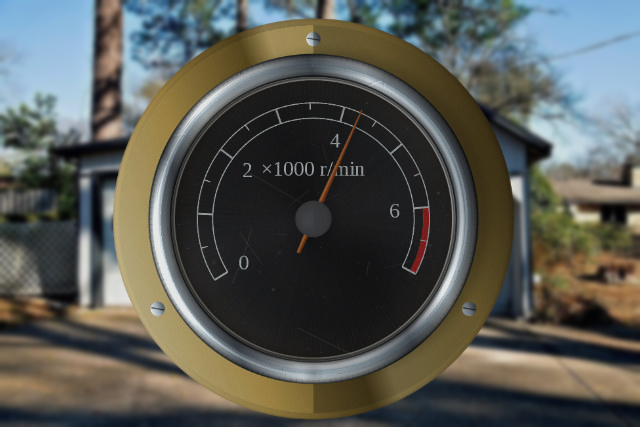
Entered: 4250 rpm
